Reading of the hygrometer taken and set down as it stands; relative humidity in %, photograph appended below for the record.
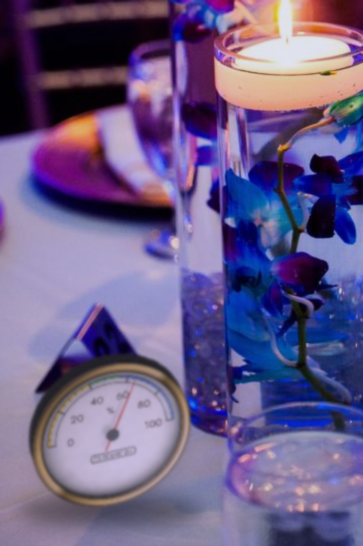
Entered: 64 %
